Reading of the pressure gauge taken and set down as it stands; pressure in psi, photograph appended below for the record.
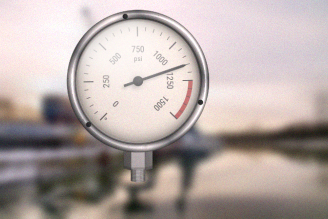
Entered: 1150 psi
